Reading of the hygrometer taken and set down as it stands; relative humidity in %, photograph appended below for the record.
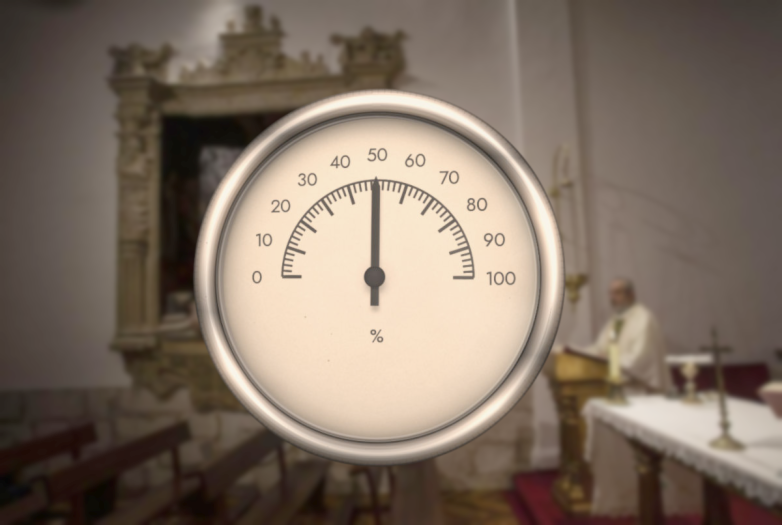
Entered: 50 %
